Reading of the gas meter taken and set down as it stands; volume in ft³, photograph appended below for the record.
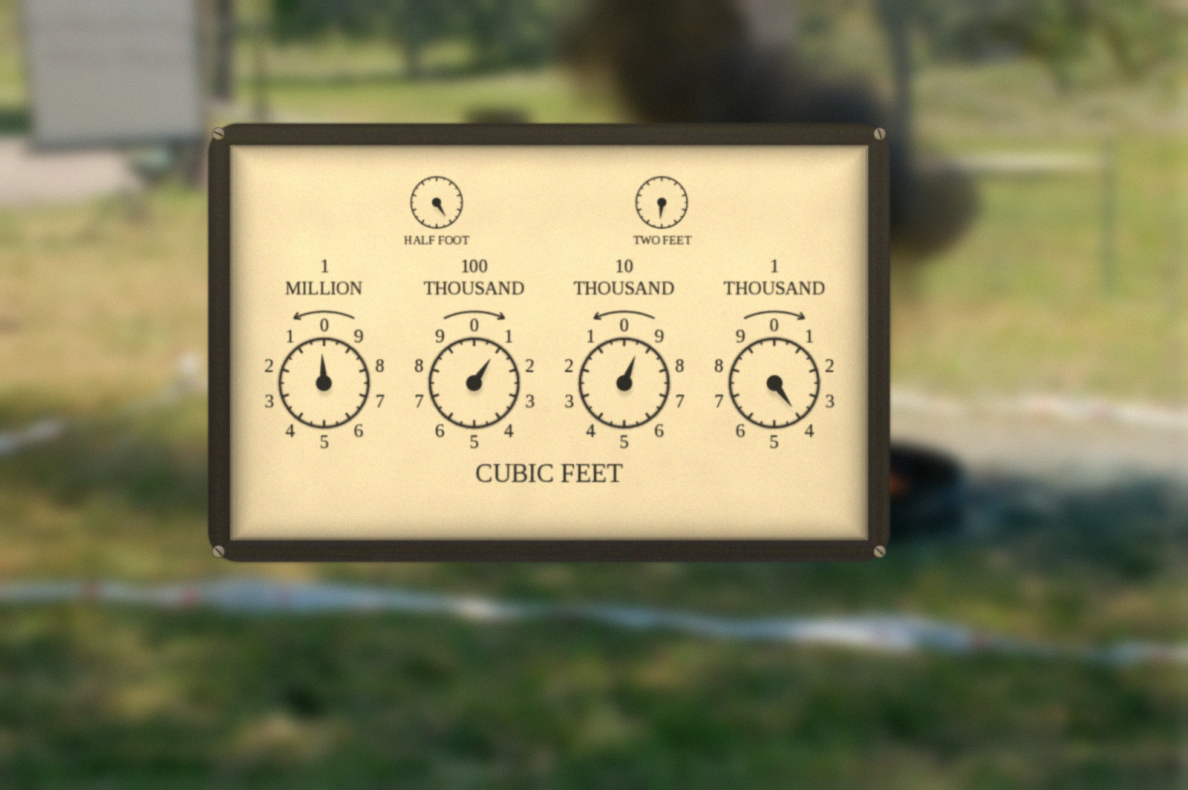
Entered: 9400 ft³
